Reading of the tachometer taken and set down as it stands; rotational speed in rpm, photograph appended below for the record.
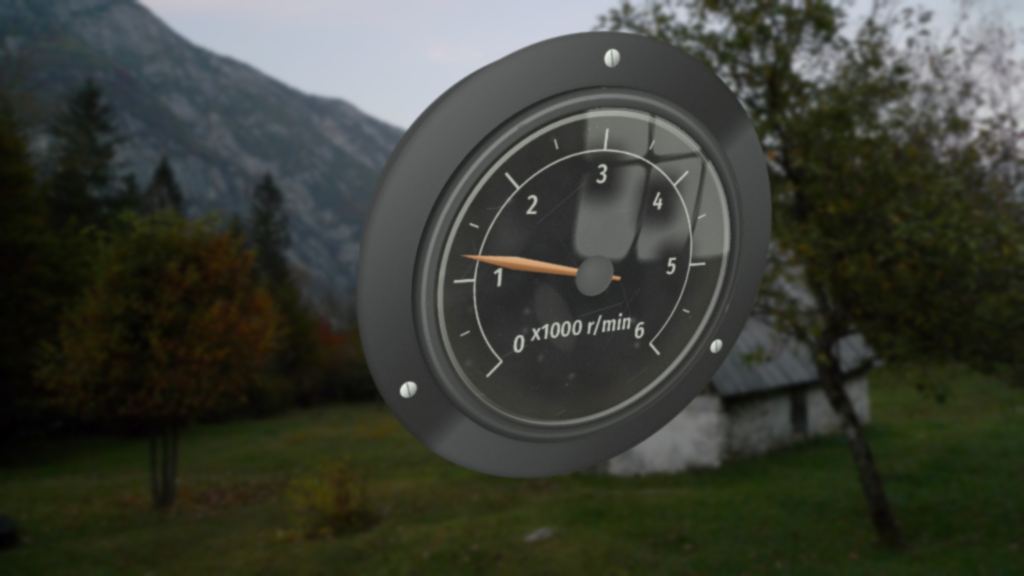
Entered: 1250 rpm
